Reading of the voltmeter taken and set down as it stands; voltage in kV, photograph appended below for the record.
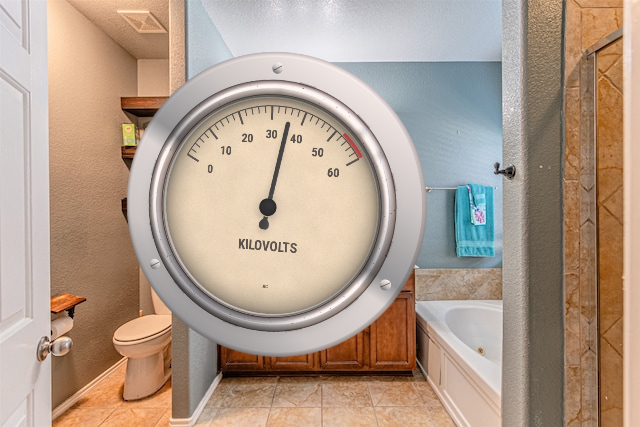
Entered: 36 kV
